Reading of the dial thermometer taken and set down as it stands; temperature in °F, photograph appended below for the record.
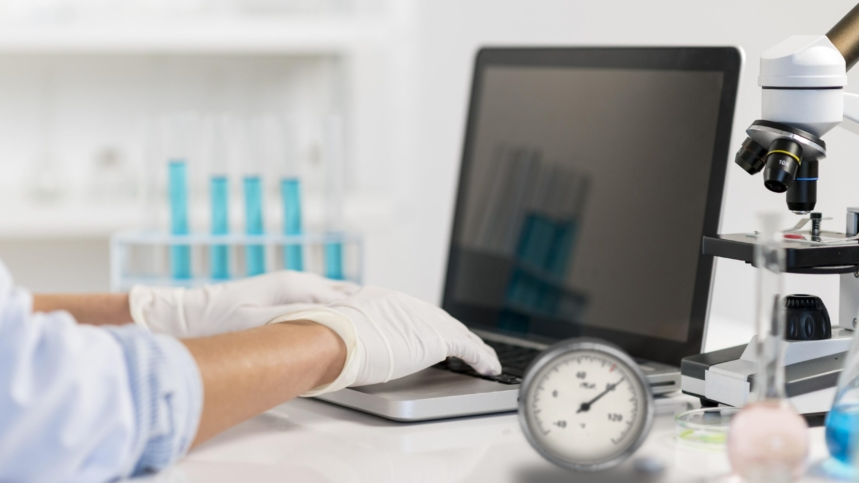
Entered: 80 °F
